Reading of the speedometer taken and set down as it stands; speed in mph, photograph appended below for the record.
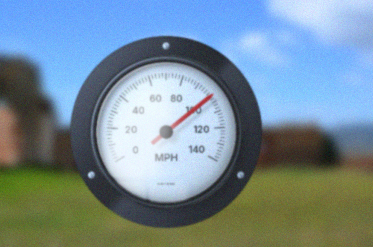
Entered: 100 mph
